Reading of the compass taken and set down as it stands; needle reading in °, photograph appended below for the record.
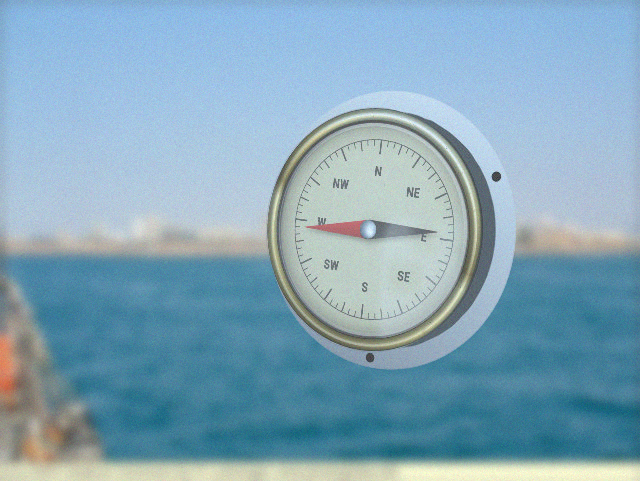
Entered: 265 °
